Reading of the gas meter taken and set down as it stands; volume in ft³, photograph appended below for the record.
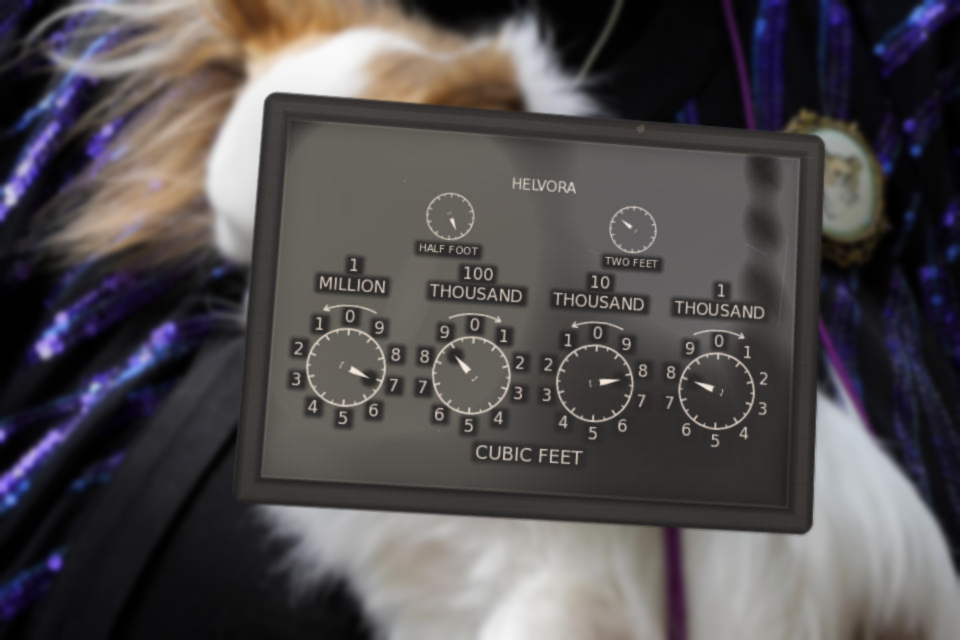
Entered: 687800 ft³
